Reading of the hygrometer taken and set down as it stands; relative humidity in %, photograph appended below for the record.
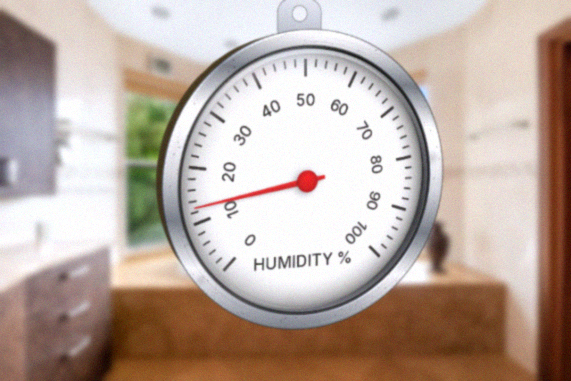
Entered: 13 %
